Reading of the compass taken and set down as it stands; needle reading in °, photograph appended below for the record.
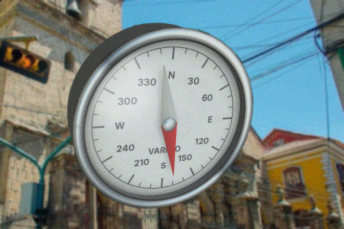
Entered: 170 °
